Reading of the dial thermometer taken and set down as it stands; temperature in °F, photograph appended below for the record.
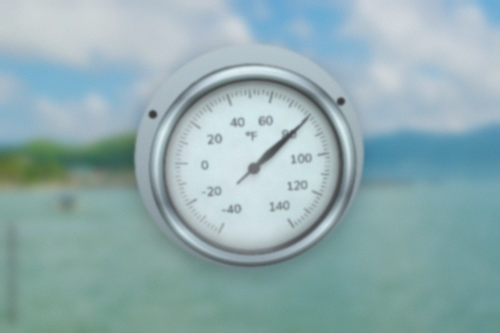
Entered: 80 °F
